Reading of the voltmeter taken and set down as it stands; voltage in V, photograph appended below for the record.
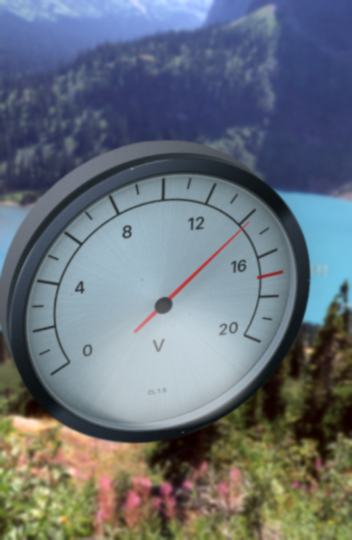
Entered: 14 V
